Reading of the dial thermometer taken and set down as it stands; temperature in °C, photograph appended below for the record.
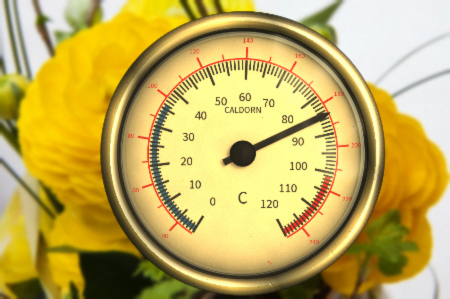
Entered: 85 °C
